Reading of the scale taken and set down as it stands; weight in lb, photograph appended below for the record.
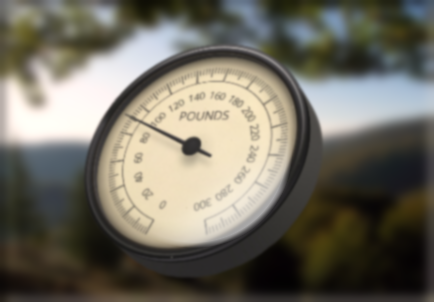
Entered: 90 lb
